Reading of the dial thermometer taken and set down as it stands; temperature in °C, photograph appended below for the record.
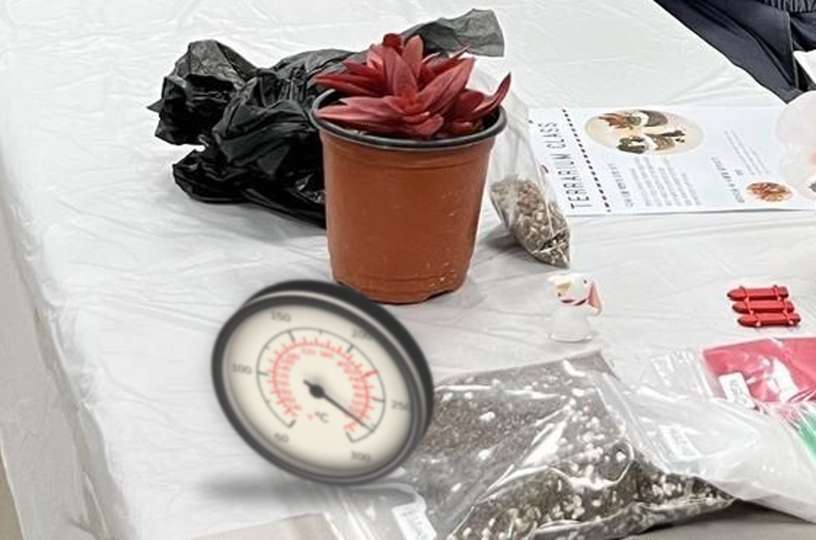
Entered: 275 °C
